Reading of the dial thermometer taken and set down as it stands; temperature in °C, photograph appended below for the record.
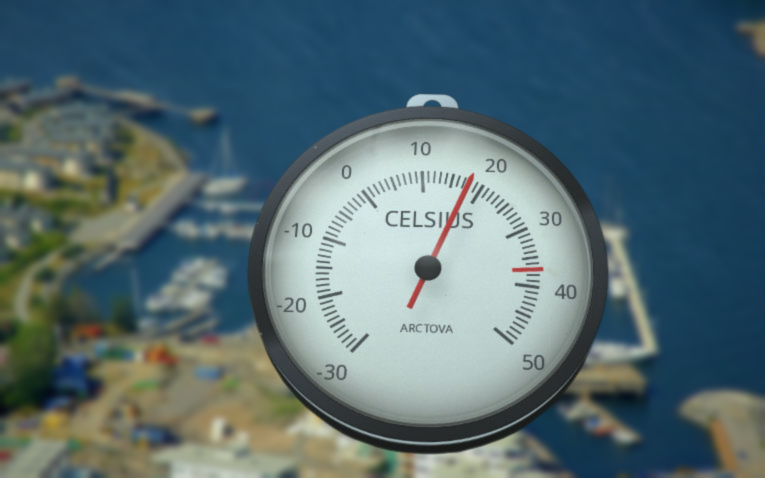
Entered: 18 °C
